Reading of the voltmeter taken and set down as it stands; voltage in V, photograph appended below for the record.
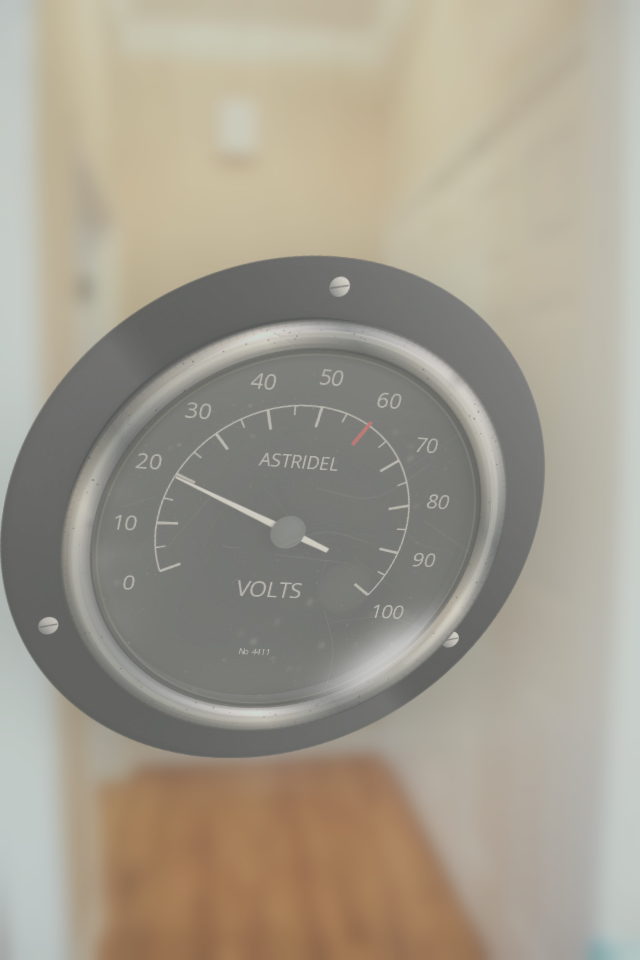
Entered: 20 V
